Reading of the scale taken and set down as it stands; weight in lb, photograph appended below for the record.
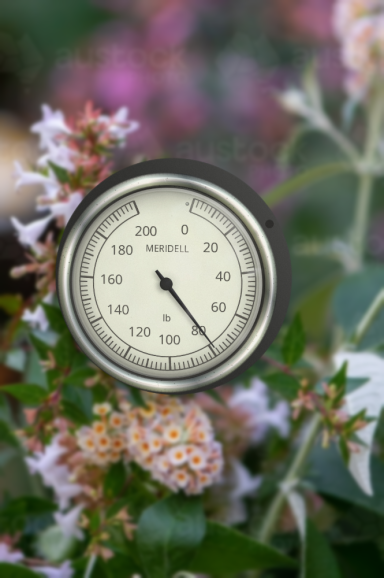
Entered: 78 lb
